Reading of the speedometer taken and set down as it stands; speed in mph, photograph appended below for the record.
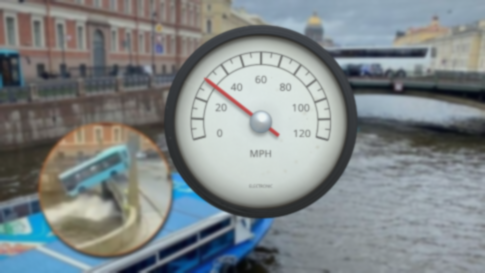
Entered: 30 mph
